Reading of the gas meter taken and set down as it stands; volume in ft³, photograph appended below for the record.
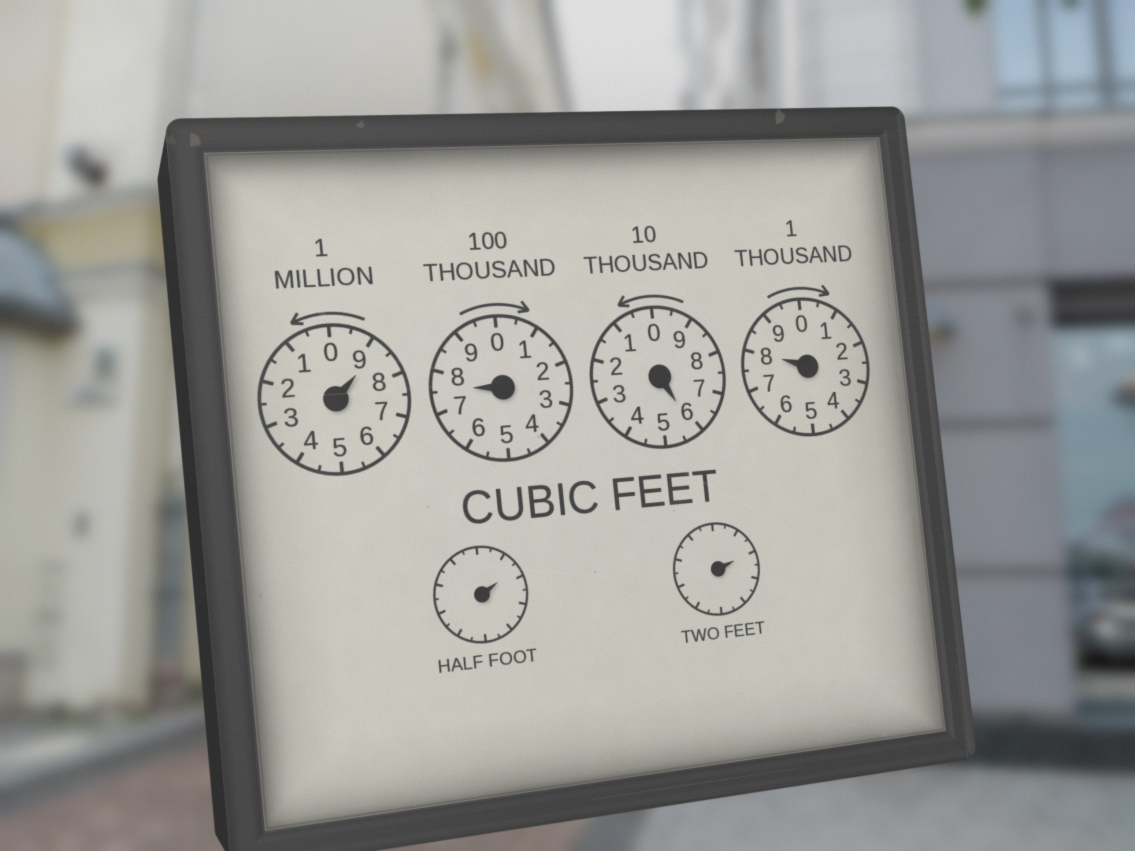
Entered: 875800 ft³
